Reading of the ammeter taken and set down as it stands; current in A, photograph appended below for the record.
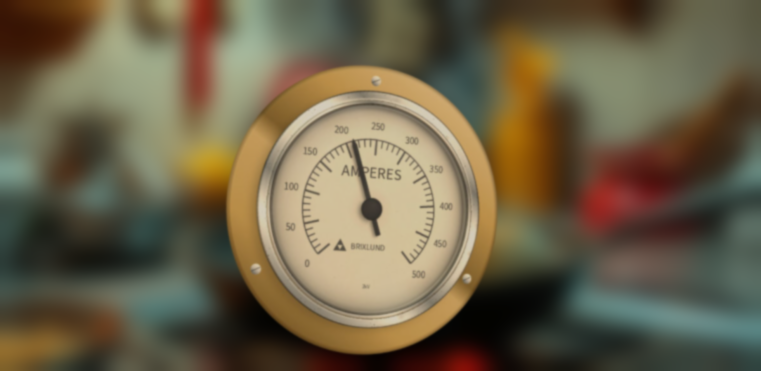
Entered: 210 A
